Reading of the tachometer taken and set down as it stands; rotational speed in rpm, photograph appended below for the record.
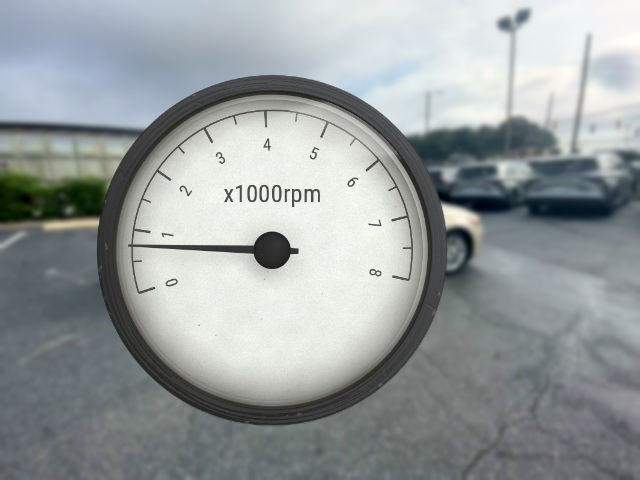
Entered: 750 rpm
